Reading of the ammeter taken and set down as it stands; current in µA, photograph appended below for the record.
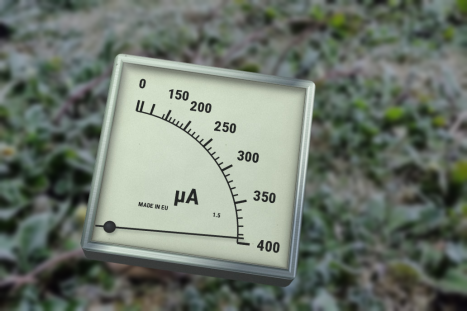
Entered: 395 µA
